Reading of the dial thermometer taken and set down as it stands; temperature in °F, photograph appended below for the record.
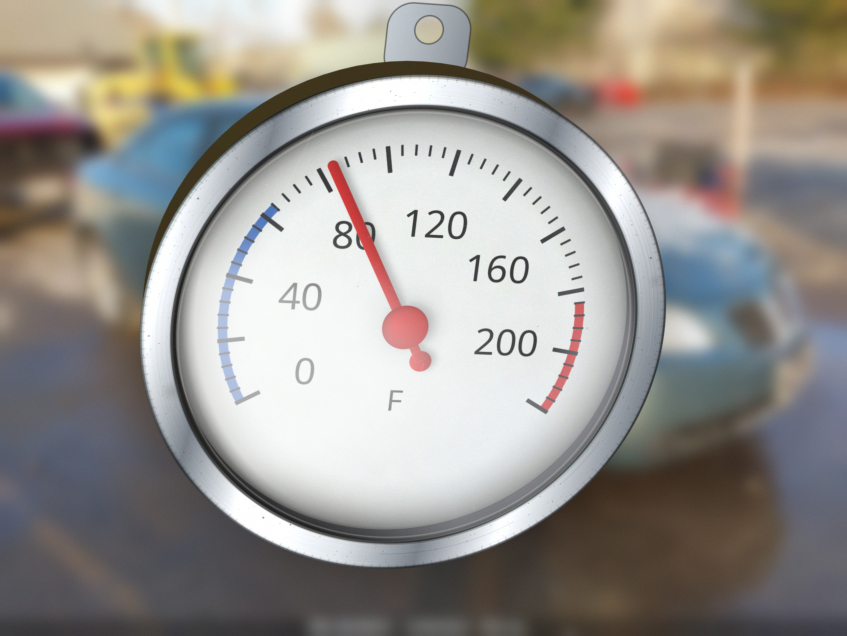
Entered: 84 °F
